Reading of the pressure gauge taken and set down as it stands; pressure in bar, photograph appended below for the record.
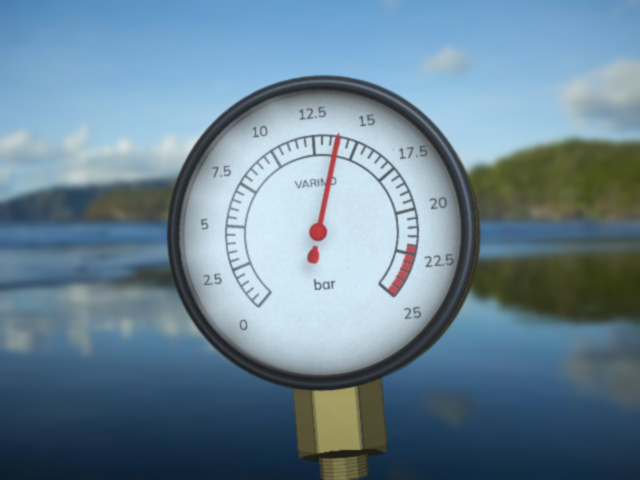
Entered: 14 bar
